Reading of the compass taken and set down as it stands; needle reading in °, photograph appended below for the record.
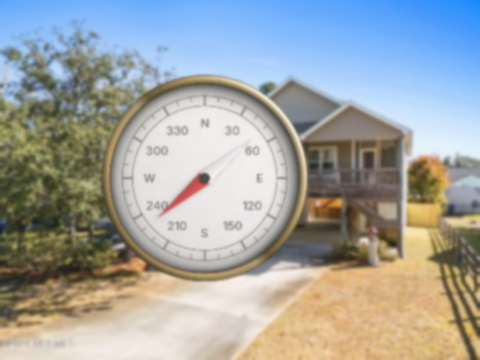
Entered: 230 °
